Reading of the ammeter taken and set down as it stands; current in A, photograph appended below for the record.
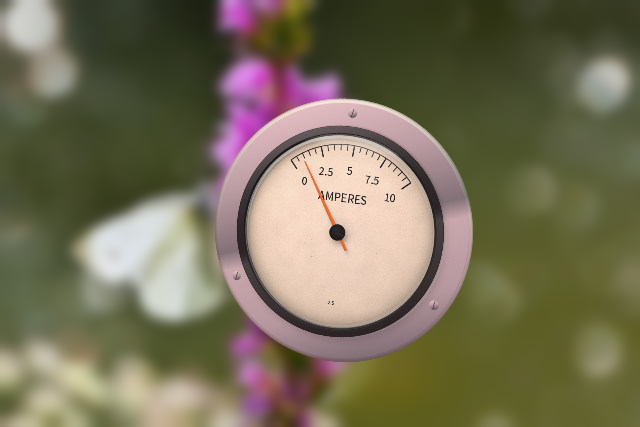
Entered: 1 A
